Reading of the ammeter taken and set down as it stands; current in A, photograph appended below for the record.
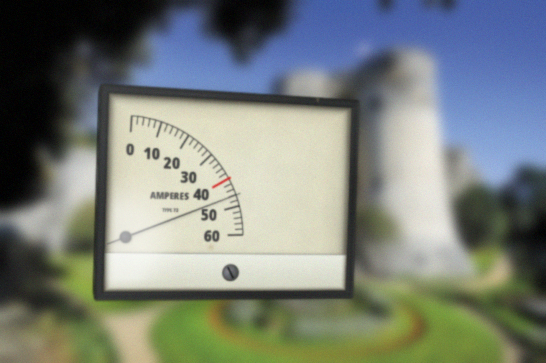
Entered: 46 A
